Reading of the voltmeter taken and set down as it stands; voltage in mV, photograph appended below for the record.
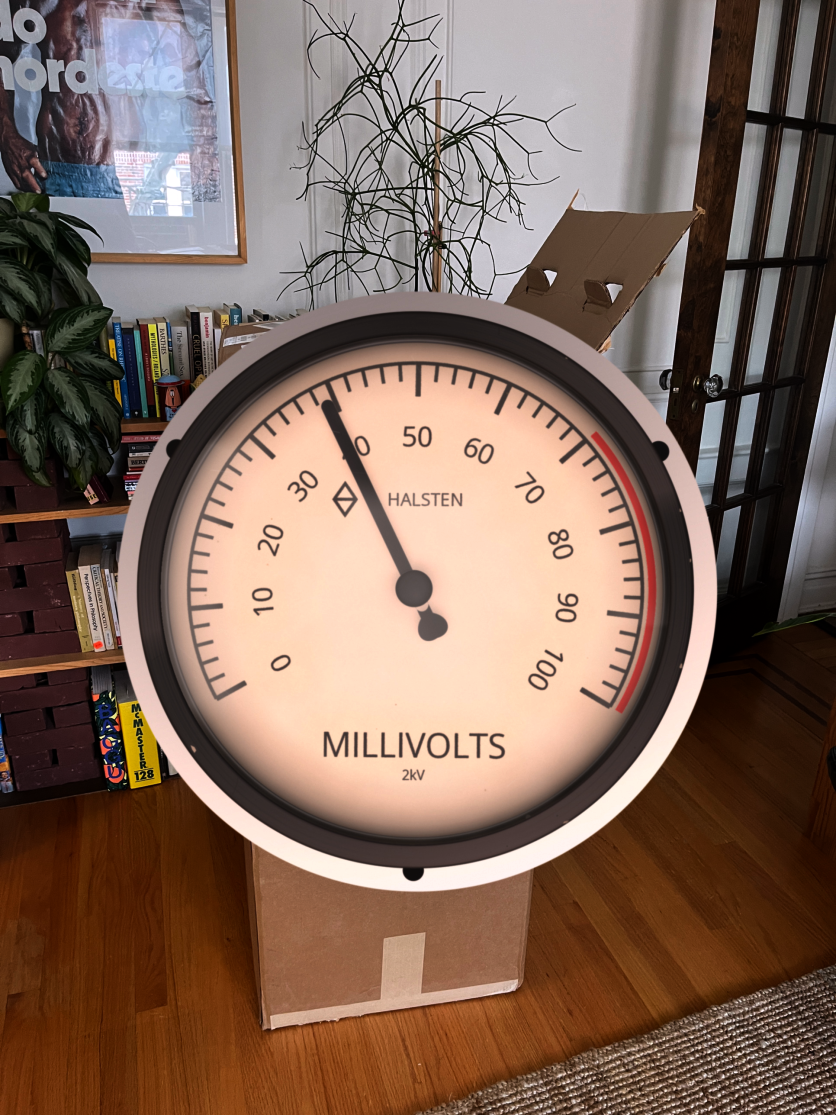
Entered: 39 mV
